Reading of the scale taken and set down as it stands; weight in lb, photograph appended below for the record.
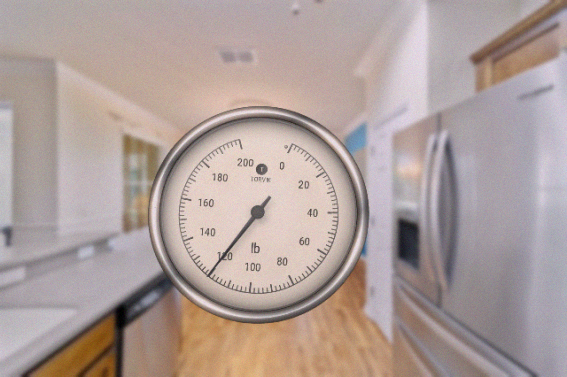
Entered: 120 lb
